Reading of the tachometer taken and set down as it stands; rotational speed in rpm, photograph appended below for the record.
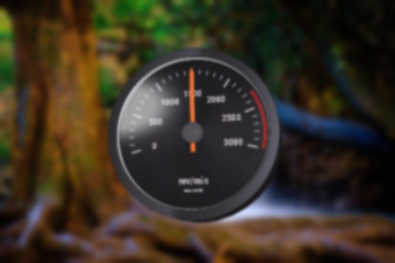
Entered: 1500 rpm
